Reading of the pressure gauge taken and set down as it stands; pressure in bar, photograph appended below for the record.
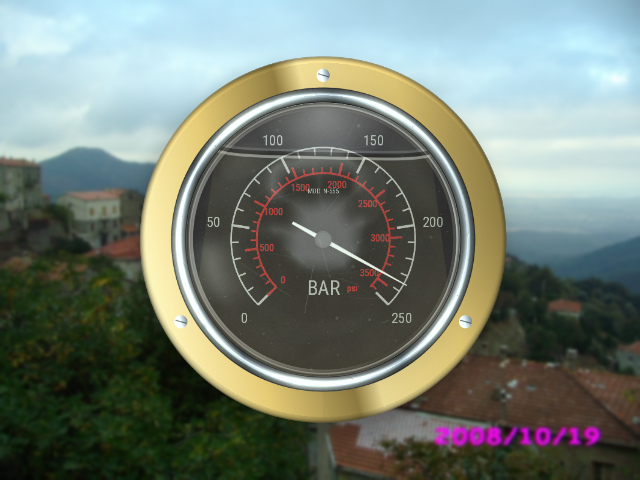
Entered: 235 bar
